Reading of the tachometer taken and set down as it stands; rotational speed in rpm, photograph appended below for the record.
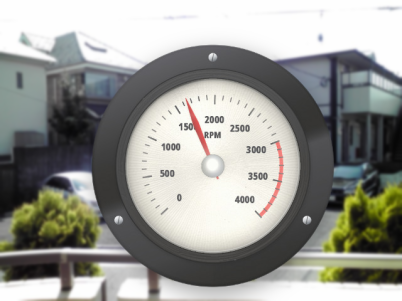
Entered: 1650 rpm
